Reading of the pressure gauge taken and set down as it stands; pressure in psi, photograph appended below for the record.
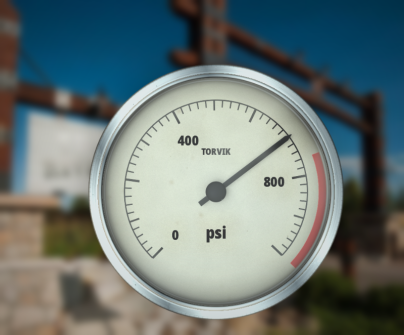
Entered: 700 psi
